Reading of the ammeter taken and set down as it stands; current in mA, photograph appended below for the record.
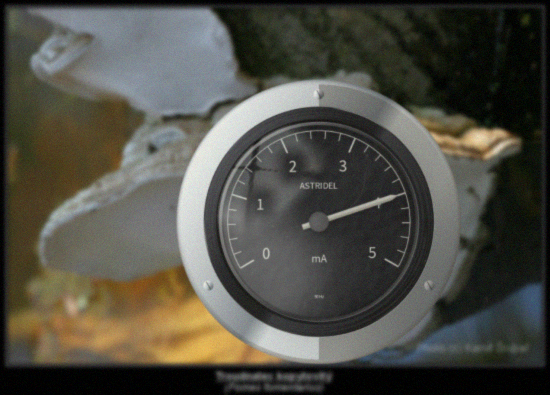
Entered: 4 mA
